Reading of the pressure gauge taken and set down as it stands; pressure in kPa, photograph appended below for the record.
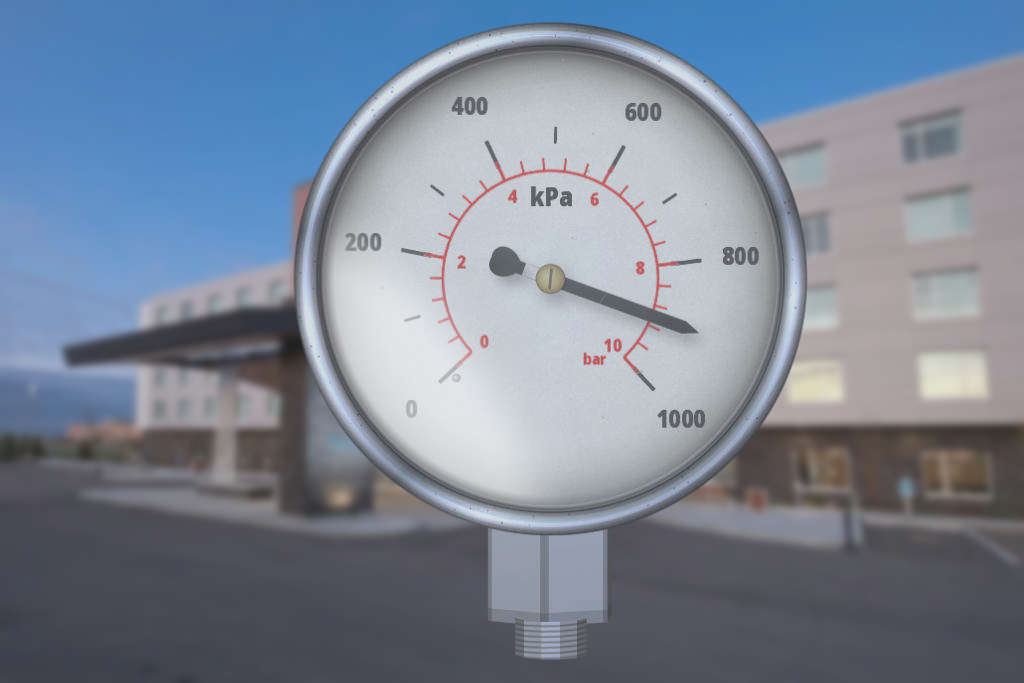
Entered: 900 kPa
